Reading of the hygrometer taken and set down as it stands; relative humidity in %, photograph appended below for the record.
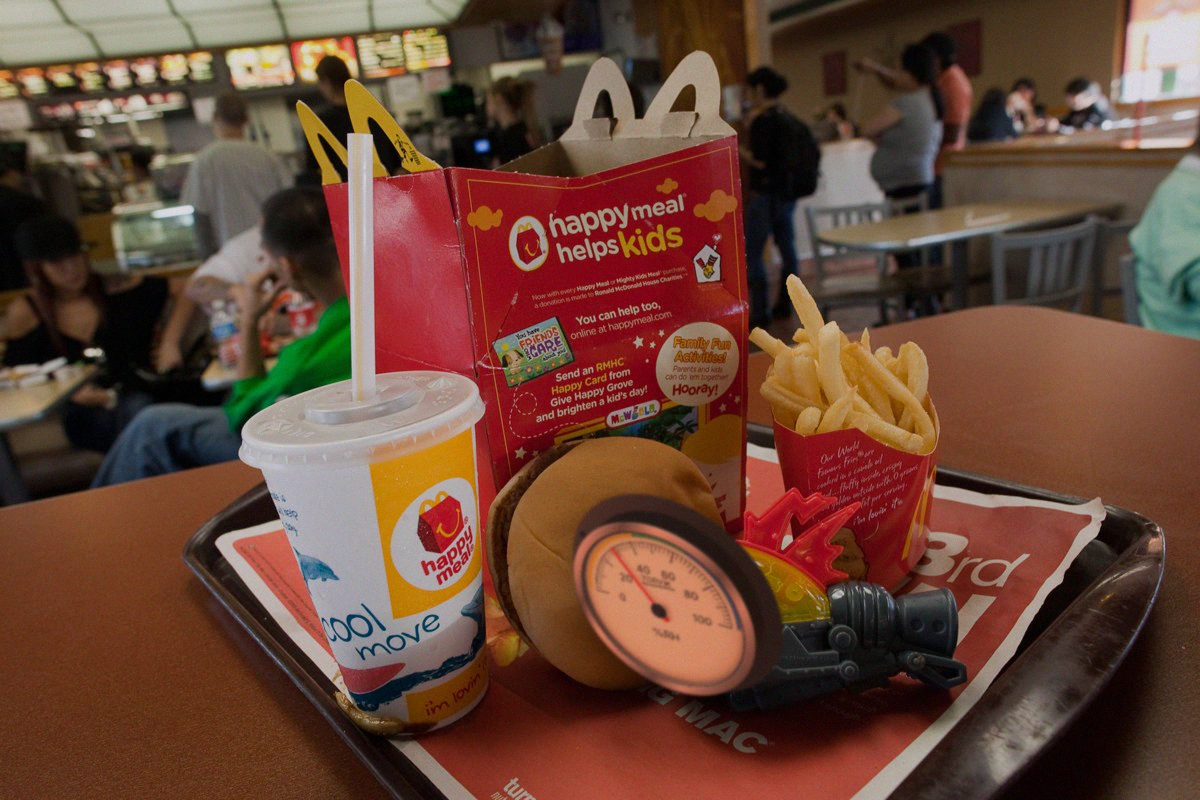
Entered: 30 %
